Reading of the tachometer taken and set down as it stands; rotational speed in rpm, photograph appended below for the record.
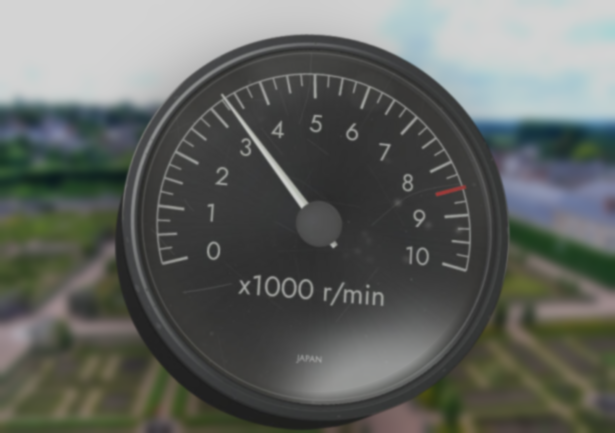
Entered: 3250 rpm
